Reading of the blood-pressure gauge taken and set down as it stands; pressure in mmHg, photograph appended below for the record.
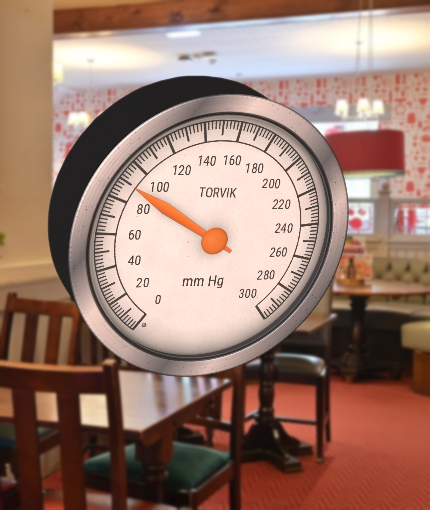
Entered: 90 mmHg
